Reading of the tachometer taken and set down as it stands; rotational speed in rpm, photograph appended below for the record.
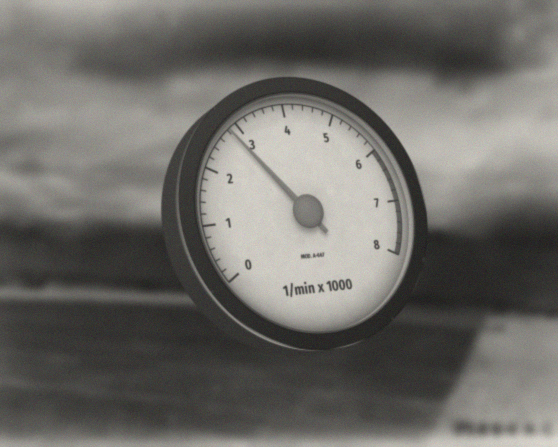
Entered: 2800 rpm
